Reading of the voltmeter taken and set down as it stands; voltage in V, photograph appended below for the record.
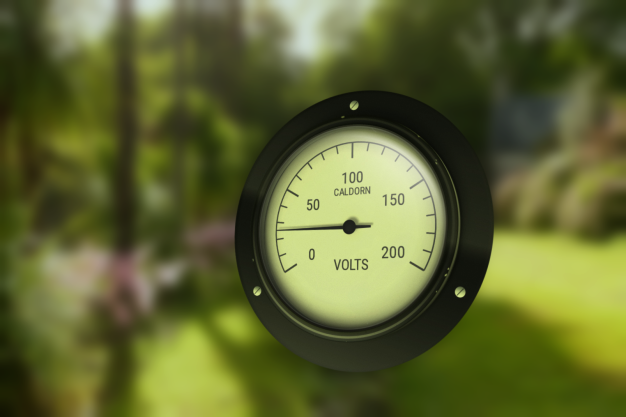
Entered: 25 V
